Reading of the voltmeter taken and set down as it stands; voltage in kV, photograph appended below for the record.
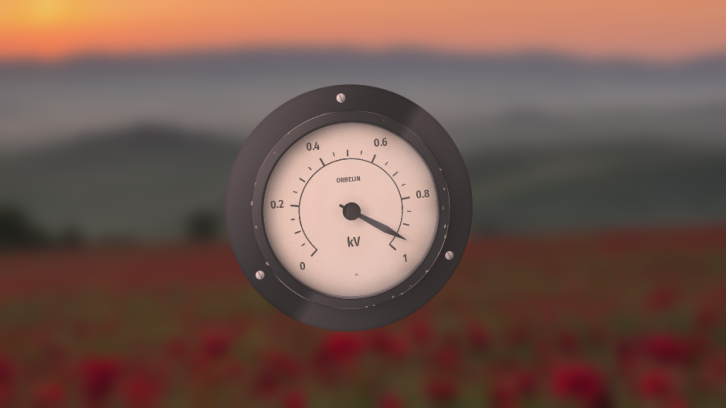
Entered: 0.95 kV
